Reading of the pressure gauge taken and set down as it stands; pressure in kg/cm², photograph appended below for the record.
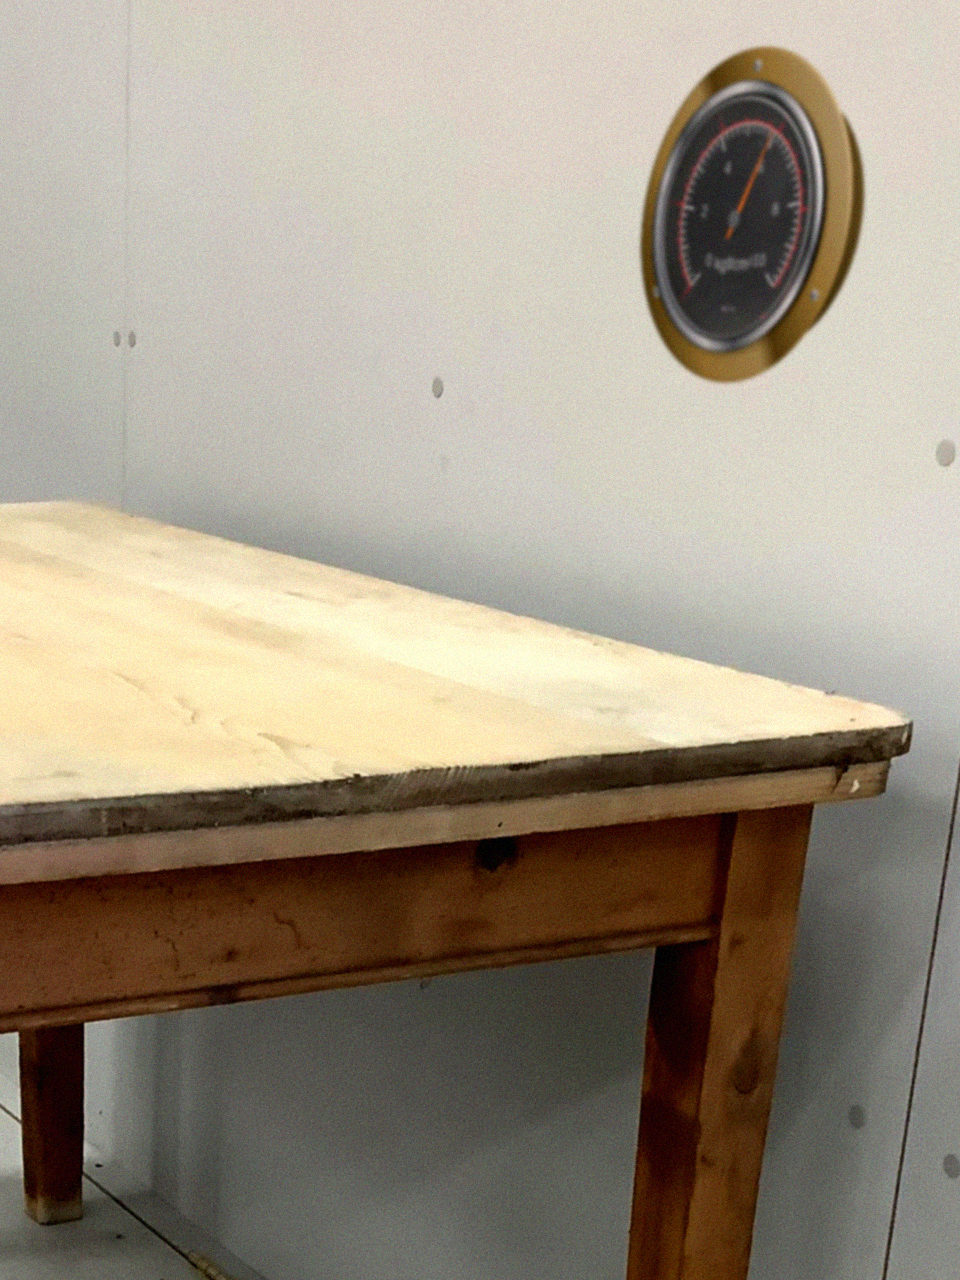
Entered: 6 kg/cm²
